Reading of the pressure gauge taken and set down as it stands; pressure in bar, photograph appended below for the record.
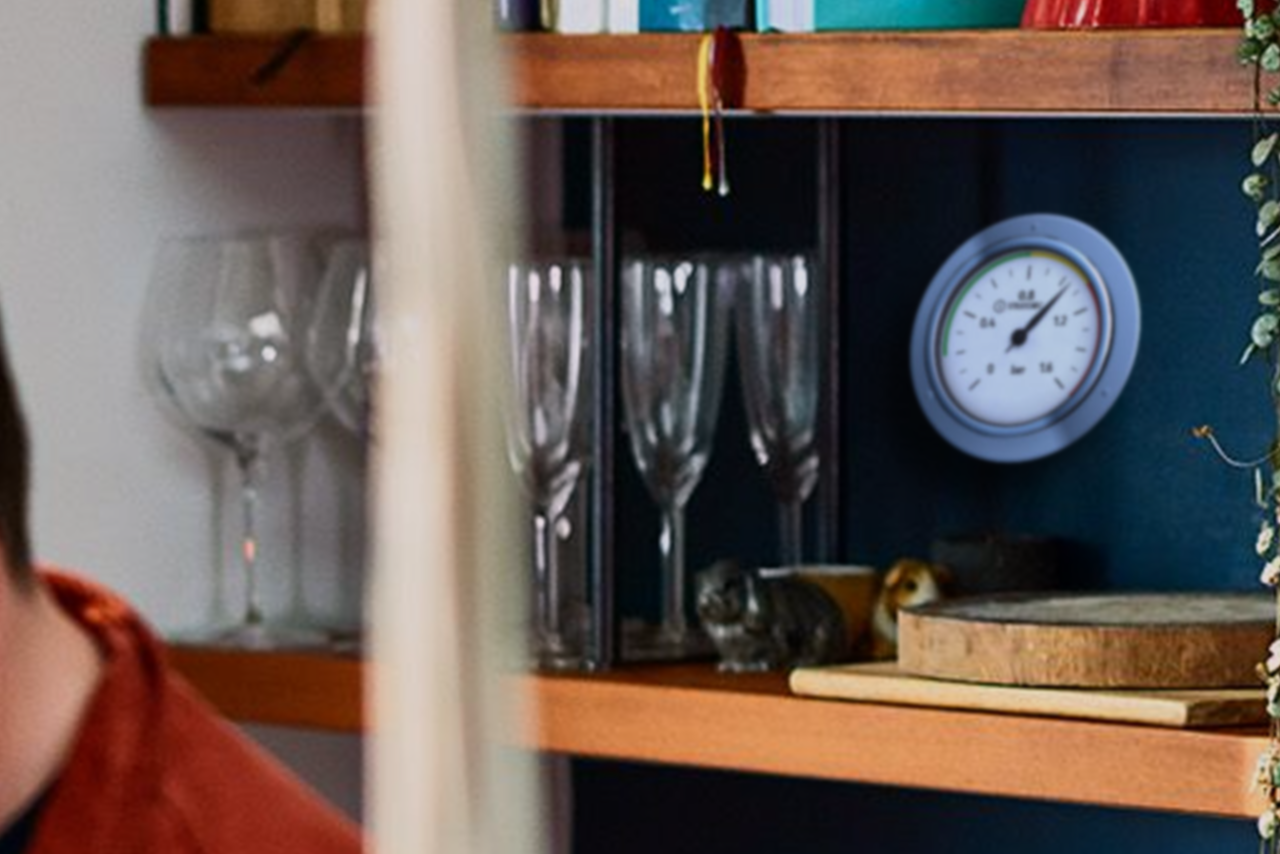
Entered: 1.05 bar
